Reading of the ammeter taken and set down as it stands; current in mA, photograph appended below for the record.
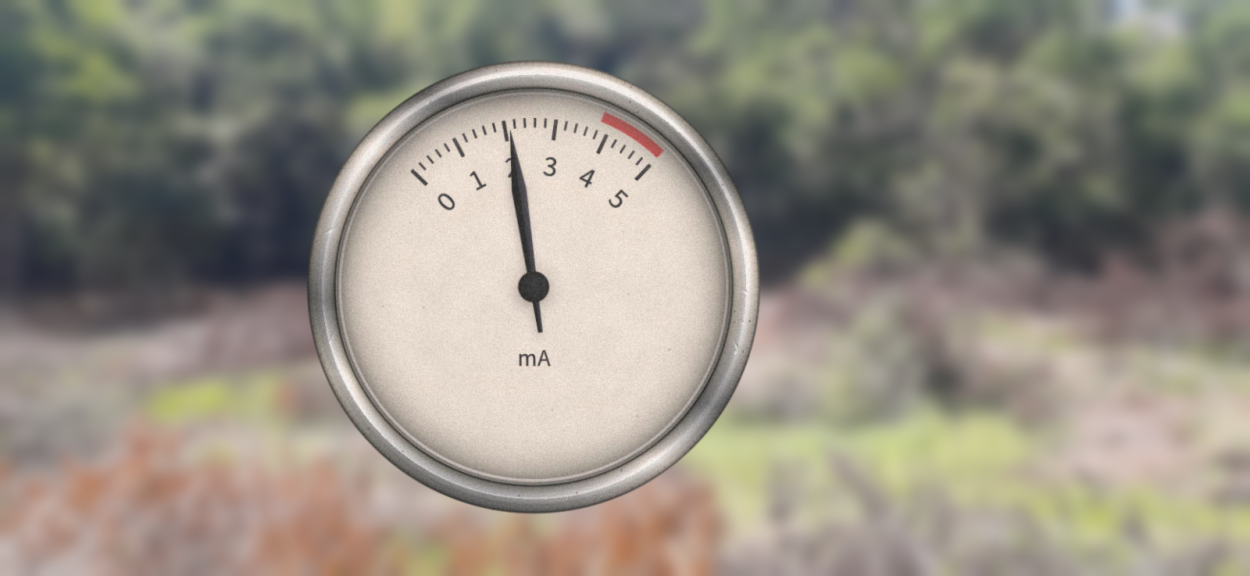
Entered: 2.1 mA
